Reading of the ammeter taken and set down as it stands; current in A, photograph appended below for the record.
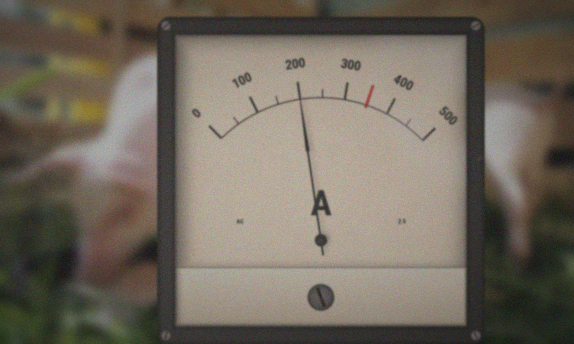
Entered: 200 A
